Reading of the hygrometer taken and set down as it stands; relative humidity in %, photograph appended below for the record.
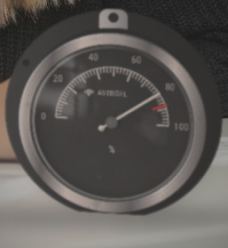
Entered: 80 %
